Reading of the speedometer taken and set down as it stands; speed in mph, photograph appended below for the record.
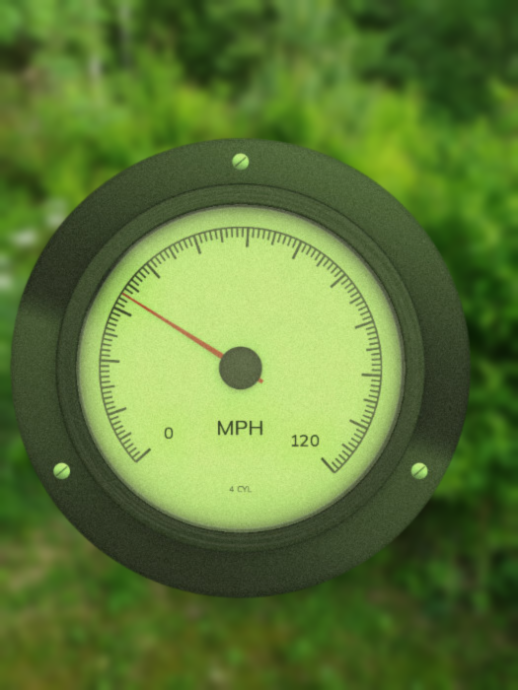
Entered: 33 mph
